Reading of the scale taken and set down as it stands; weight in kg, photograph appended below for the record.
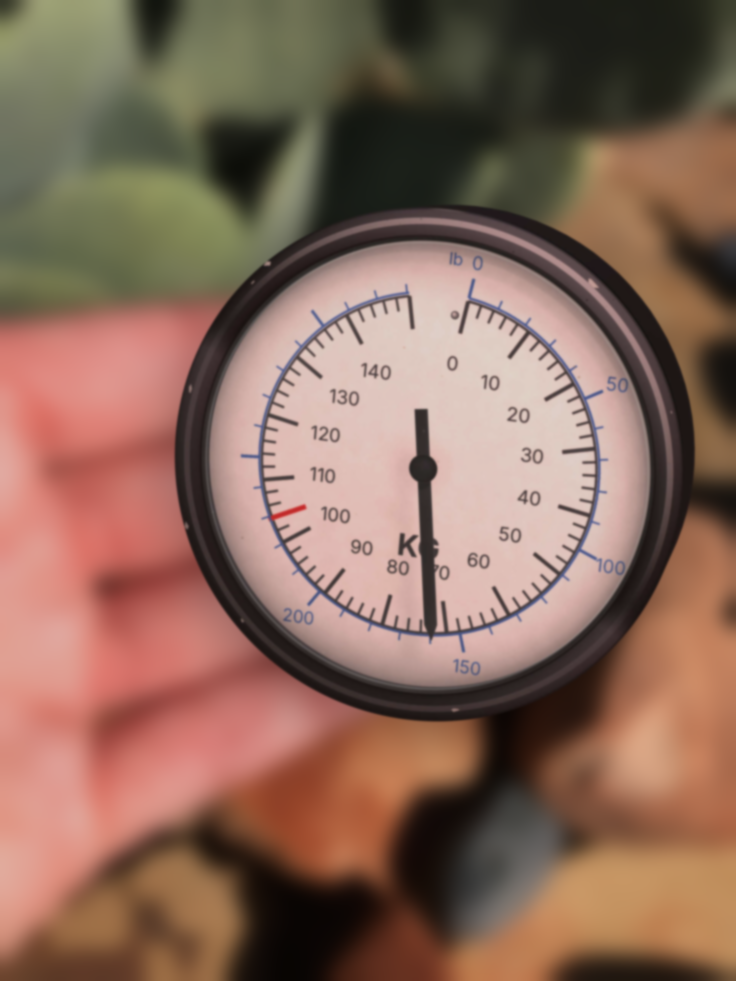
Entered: 72 kg
